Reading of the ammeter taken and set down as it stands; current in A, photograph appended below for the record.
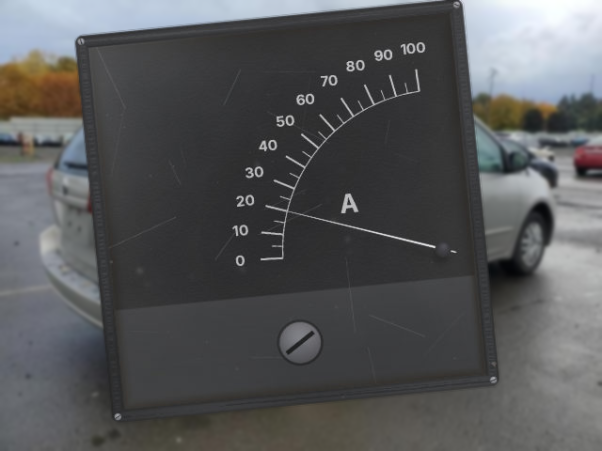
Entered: 20 A
